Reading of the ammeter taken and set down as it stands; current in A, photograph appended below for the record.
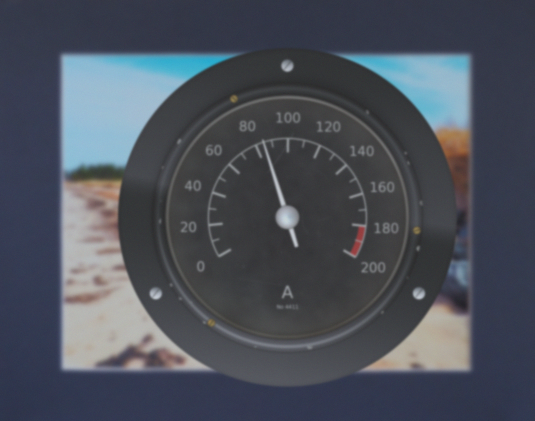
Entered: 85 A
